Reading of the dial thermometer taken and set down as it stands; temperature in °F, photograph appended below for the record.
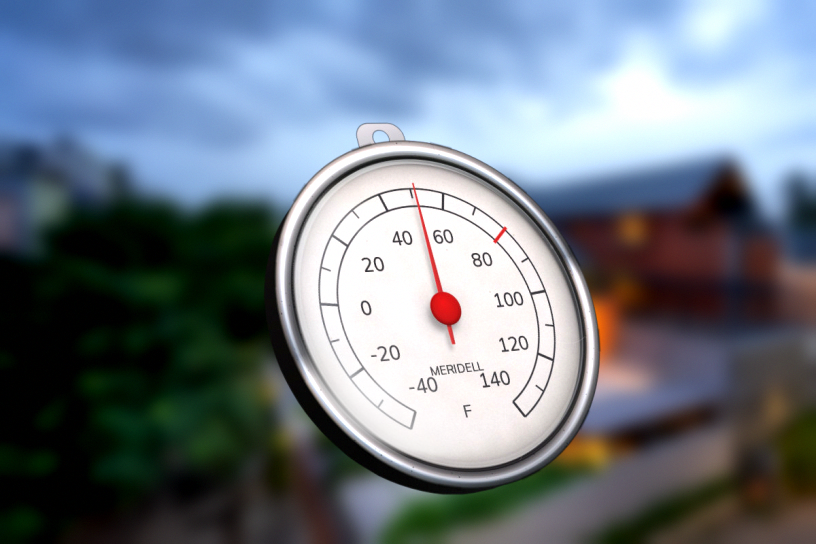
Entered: 50 °F
